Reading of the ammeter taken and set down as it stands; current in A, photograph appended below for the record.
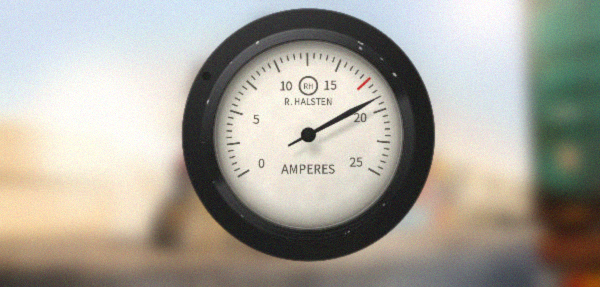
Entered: 19 A
